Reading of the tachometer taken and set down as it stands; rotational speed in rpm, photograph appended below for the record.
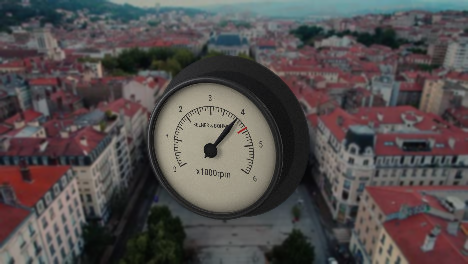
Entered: 4000 rpm
